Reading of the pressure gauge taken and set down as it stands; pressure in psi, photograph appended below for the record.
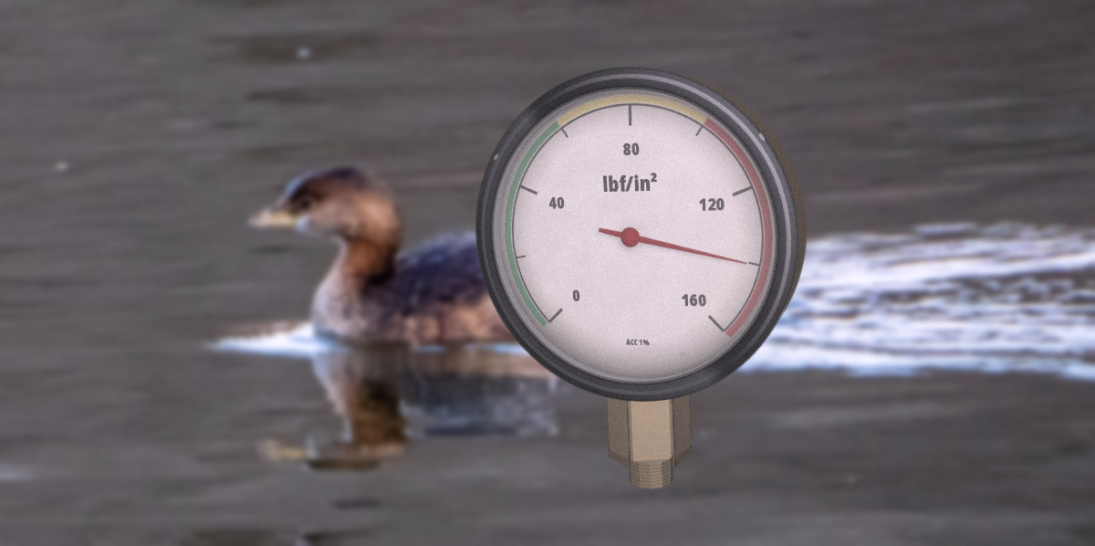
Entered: 140 psi
